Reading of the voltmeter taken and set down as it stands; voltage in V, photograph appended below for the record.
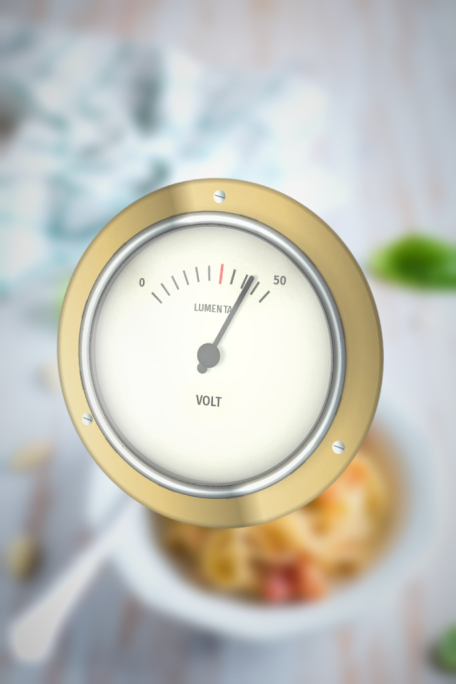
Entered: 42.5 V
